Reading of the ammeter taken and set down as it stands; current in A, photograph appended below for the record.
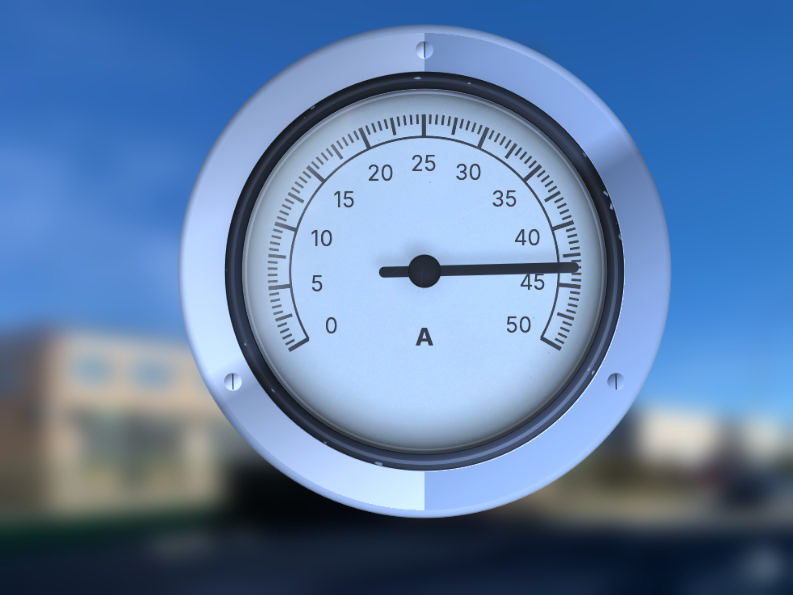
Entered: 43.5 A
